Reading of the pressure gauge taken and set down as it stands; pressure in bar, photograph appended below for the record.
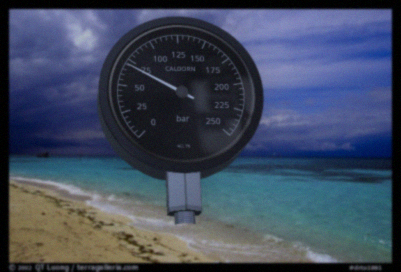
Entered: 70 bar
